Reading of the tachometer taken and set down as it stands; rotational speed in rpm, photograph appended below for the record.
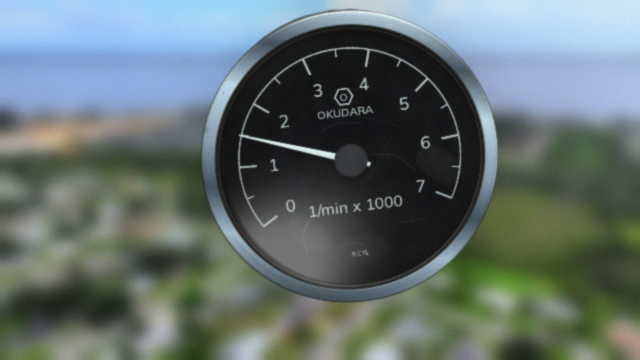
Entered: 1500 rpm
